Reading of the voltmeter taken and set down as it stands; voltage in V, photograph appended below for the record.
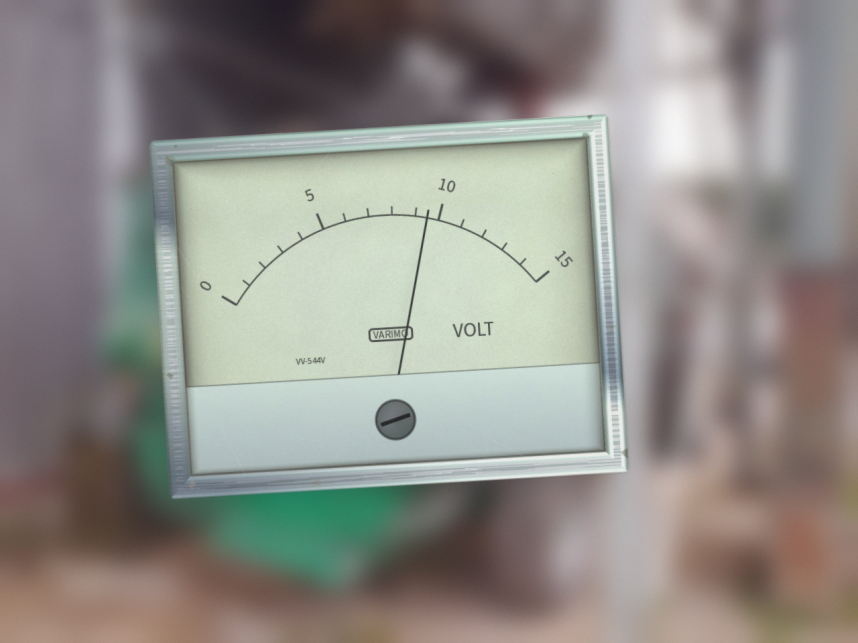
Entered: 9.5 V
